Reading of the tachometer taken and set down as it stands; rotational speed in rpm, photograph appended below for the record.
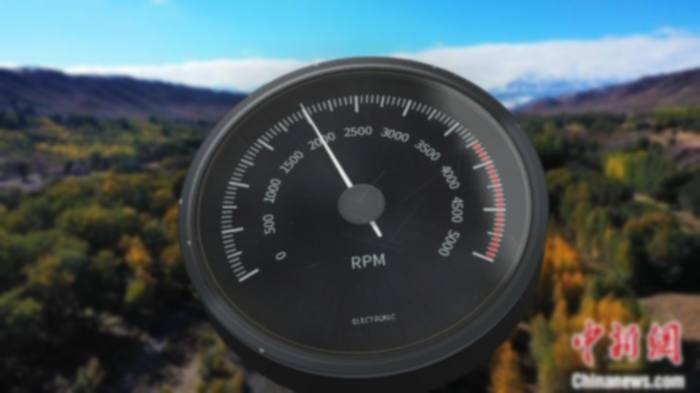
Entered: 2000 rpm
